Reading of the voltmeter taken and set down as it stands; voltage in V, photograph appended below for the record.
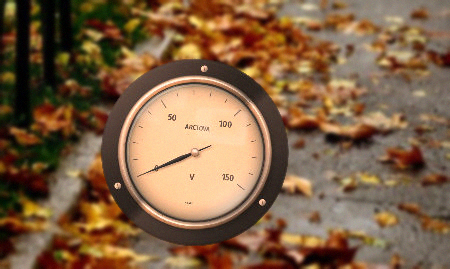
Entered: 0 V
